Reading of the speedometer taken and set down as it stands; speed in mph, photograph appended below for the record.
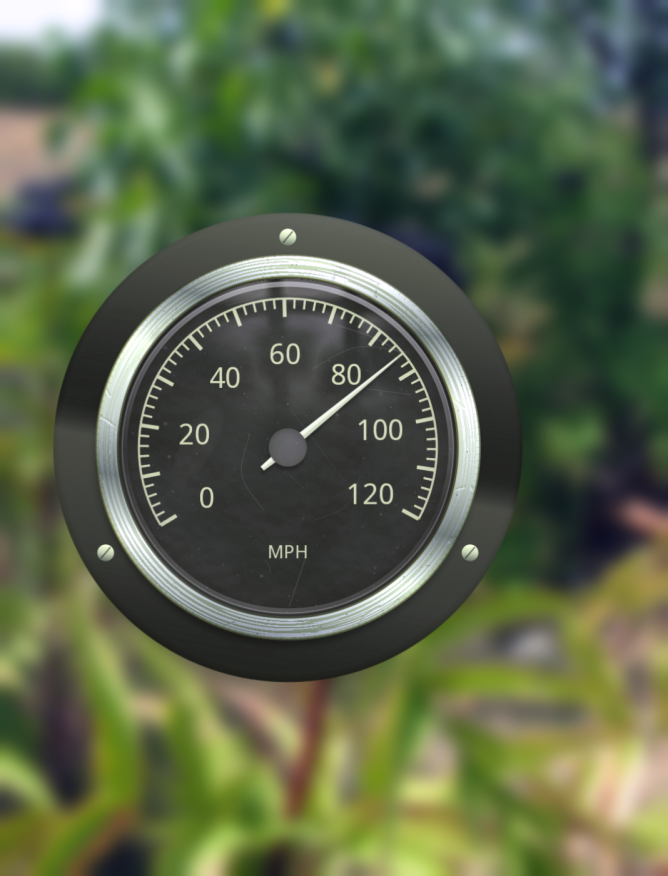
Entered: 86 mph
